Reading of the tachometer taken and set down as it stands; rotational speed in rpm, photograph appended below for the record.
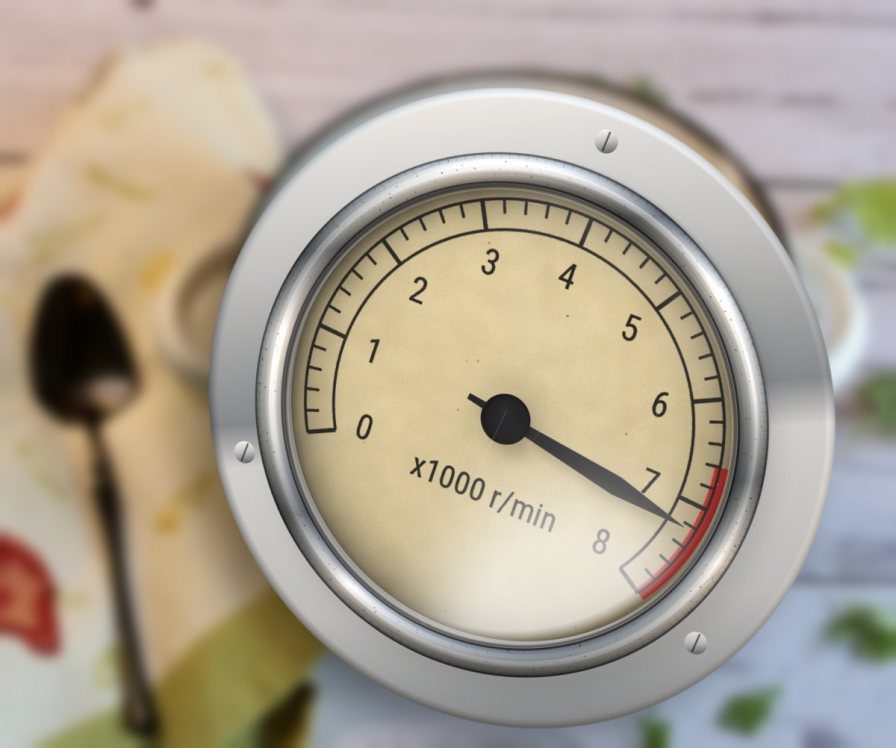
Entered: 7200 rpm
